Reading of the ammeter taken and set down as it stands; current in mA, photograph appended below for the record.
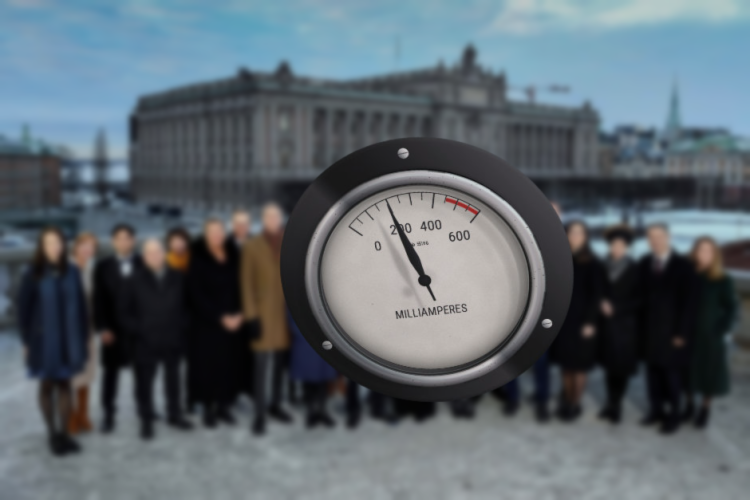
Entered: 200 mA
